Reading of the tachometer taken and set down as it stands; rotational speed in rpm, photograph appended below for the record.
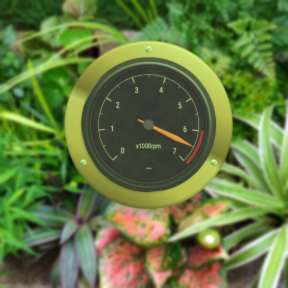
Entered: 6500 rpm
